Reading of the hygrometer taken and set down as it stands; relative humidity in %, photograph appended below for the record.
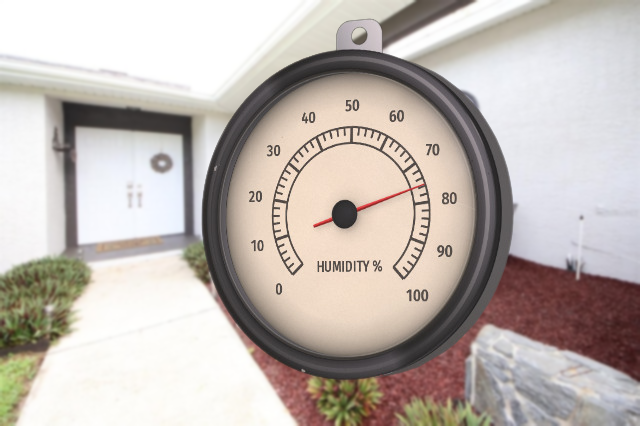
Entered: 76 %
